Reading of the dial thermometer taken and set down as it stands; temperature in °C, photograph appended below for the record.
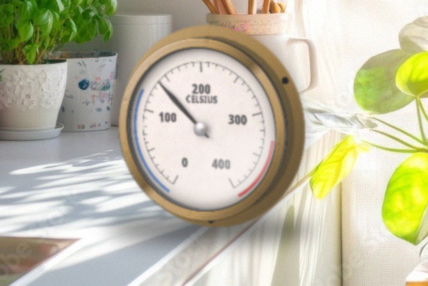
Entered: 140 °C
